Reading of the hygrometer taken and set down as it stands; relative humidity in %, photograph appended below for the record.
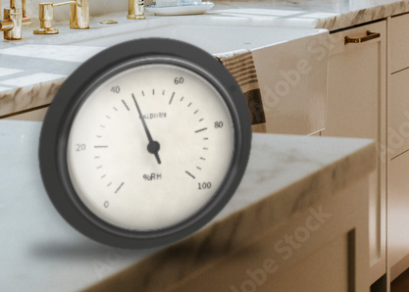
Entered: 44 %
